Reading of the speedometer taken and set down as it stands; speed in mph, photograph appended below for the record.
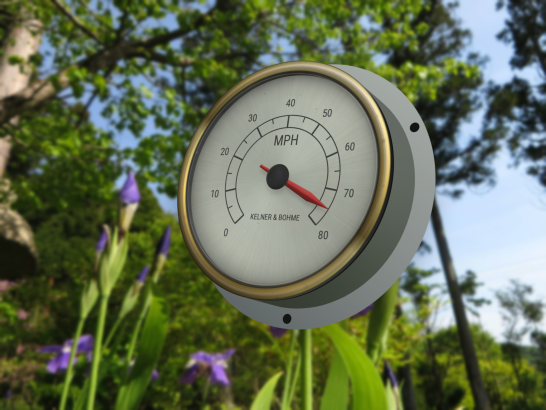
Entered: 75 mph
